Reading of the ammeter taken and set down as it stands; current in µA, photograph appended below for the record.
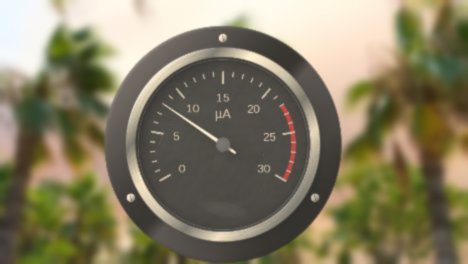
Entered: 8 µA
